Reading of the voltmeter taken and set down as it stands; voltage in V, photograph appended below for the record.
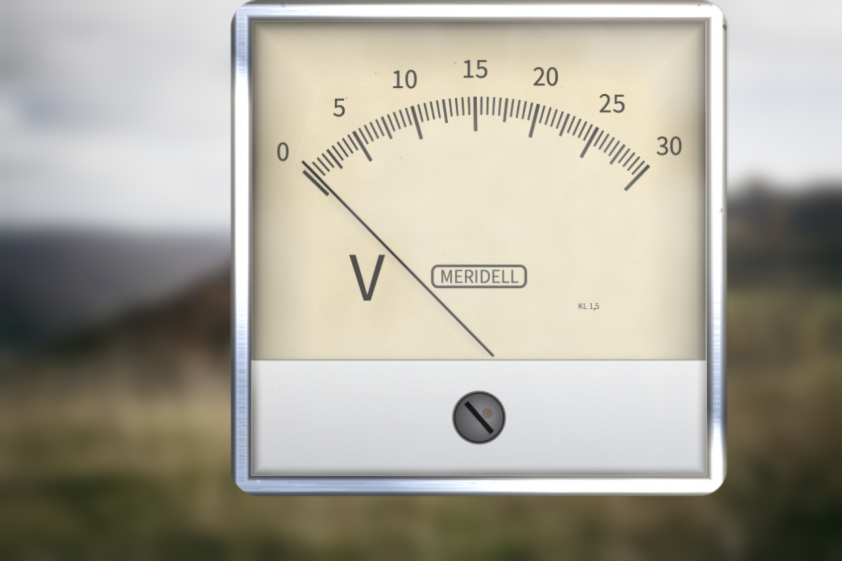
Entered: 0.5 V
